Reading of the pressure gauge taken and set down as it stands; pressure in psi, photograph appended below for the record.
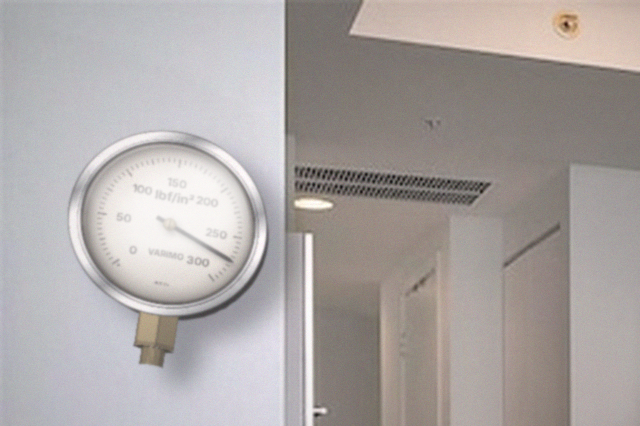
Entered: 275 psi
